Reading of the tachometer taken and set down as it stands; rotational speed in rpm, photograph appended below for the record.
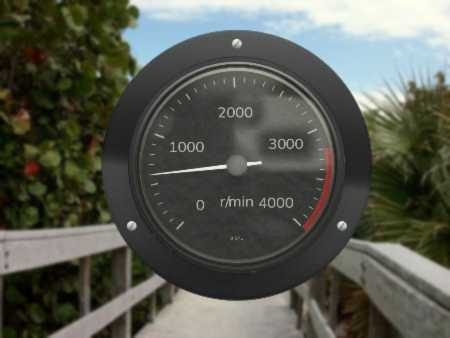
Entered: 600 rpm
